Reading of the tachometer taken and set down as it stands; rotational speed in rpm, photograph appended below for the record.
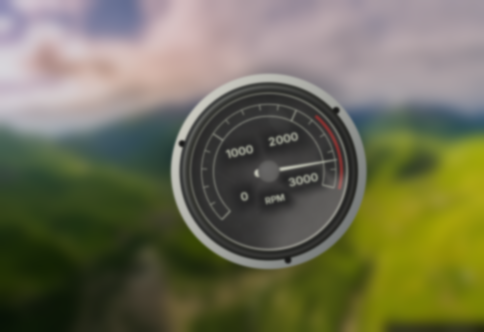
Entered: 2700 rpm
